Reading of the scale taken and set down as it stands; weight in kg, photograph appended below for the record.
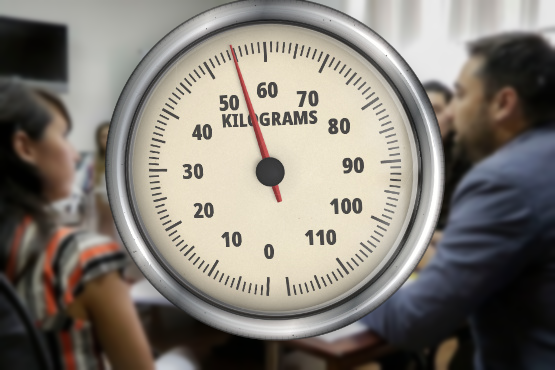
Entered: 55 kg
